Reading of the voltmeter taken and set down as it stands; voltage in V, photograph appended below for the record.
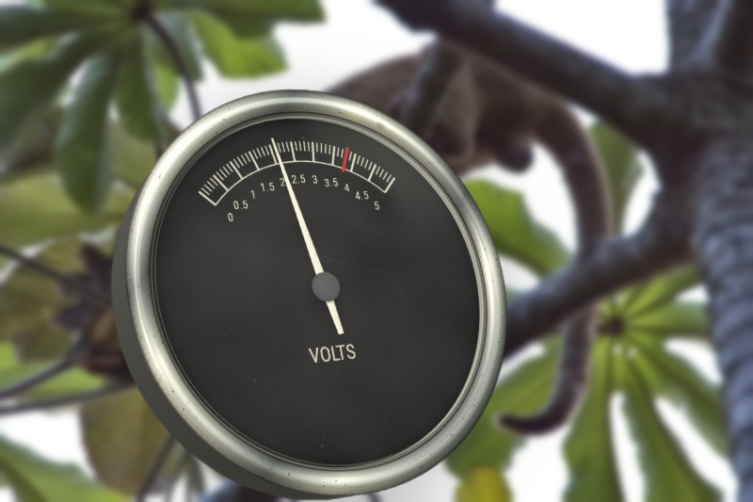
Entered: 2 V
